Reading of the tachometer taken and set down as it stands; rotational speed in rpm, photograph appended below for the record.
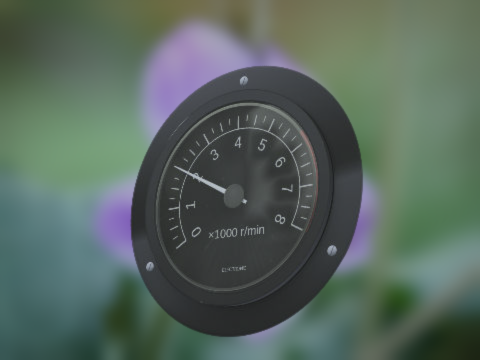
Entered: 2000 rpm
